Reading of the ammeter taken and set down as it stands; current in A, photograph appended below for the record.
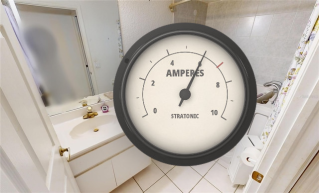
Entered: 6 A
